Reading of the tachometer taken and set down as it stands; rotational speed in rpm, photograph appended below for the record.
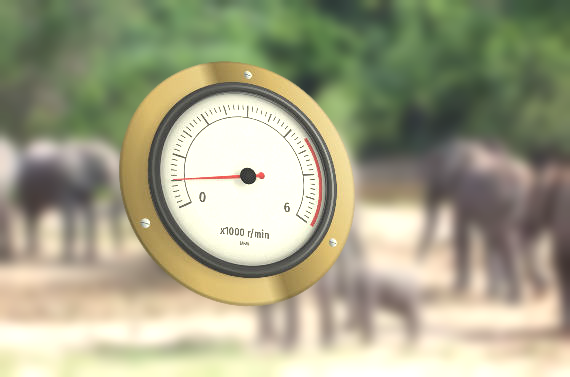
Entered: 500 rpm
